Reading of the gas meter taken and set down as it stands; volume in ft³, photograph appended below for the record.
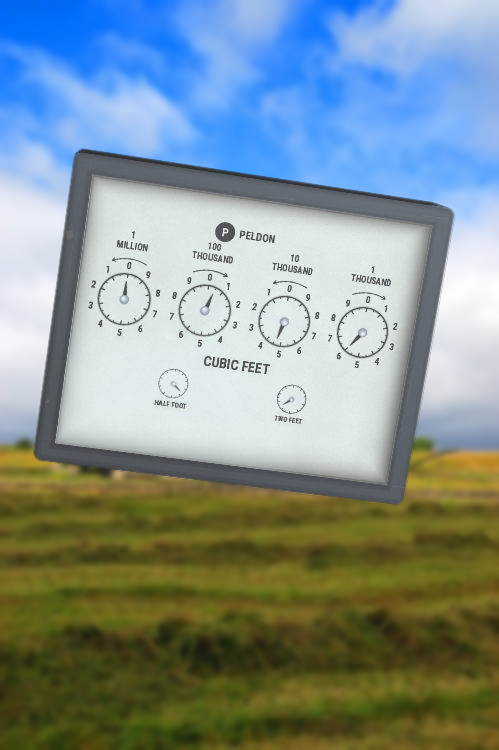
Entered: 4600 ft³
